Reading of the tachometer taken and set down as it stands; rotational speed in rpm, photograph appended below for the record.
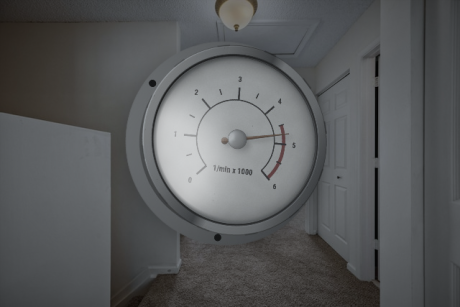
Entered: 4750 rpm
